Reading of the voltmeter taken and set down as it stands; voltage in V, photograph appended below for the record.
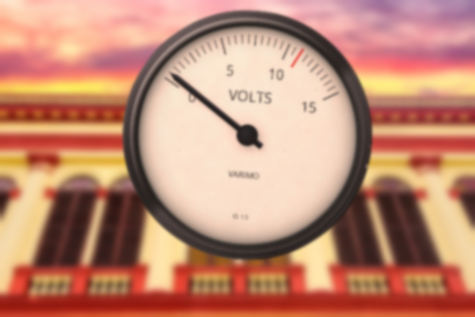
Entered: 0.5 V
